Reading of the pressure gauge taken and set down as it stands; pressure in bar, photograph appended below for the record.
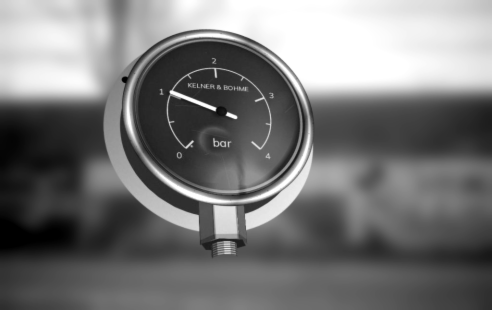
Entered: 1 bar
